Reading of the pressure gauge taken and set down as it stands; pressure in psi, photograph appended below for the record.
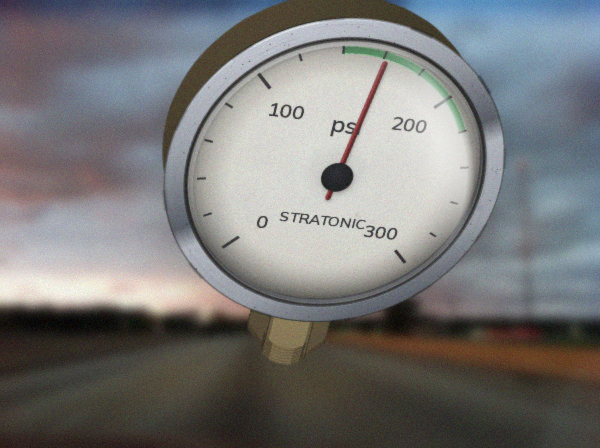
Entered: 160 psi
